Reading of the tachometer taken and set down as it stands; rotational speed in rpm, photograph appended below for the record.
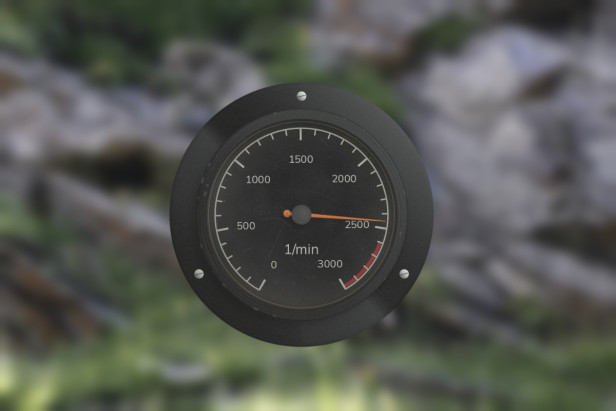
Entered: 2450 rpm
